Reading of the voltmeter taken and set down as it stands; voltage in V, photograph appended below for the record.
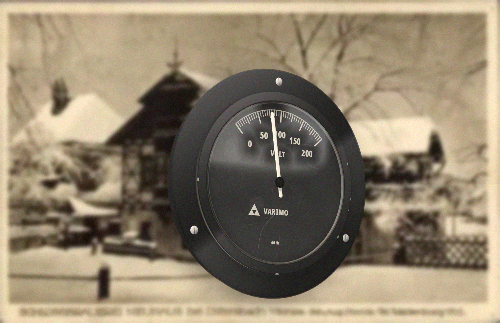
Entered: 75 V
